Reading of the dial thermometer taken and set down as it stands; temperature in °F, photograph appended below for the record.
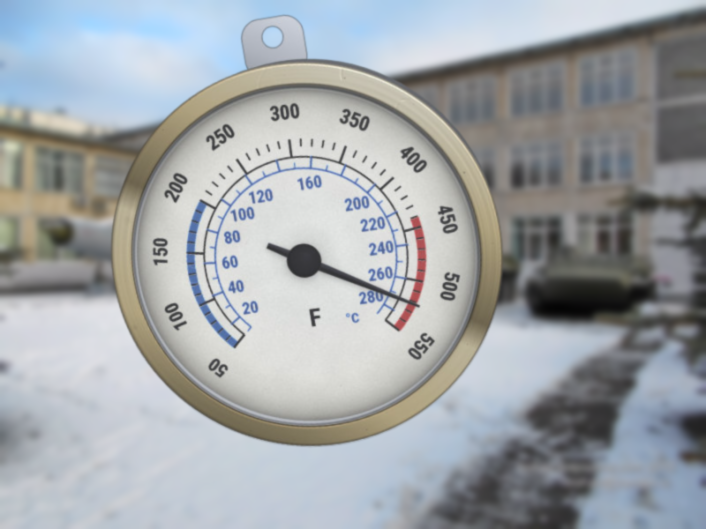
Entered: 520 °F
